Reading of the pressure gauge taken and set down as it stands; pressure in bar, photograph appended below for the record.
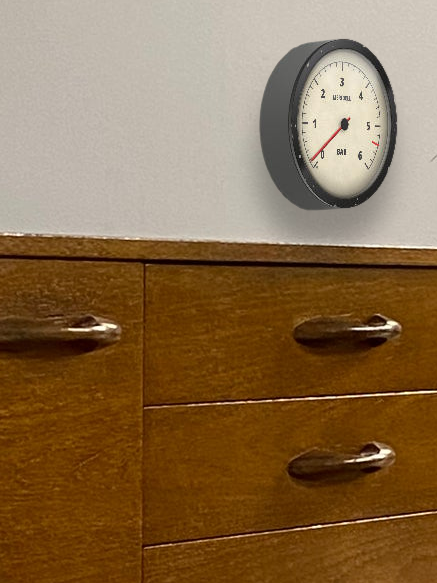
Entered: 0.2 bar
